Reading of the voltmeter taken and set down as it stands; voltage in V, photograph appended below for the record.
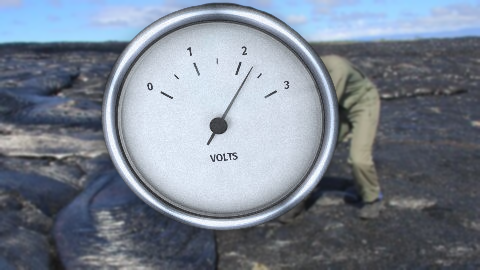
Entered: 2.25 V
